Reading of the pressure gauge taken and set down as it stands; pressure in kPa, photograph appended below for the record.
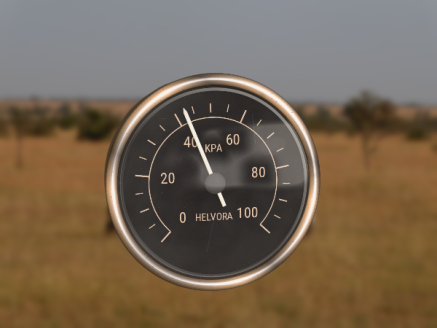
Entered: 42.5 kPa
